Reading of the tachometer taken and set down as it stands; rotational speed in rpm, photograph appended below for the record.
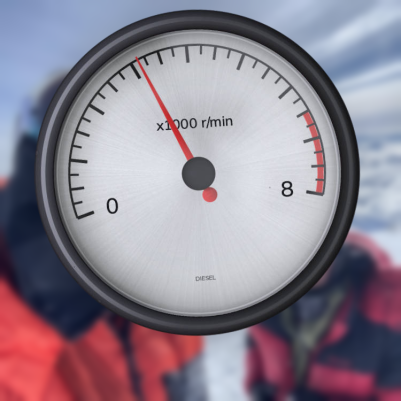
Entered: 3125 rpm
